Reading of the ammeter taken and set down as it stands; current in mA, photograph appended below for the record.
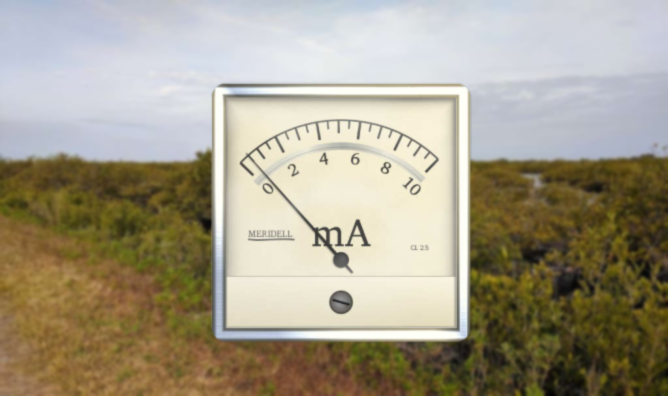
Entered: 0.5 mA
